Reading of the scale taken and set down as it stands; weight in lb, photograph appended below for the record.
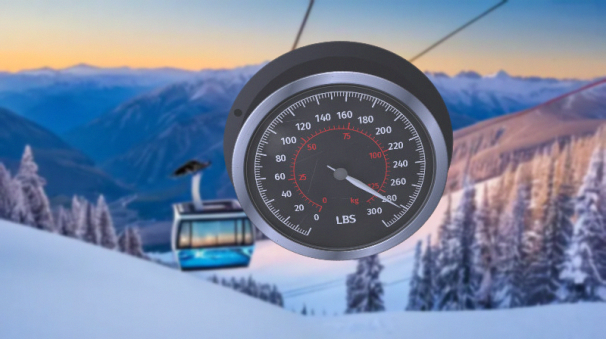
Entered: 280 lb
